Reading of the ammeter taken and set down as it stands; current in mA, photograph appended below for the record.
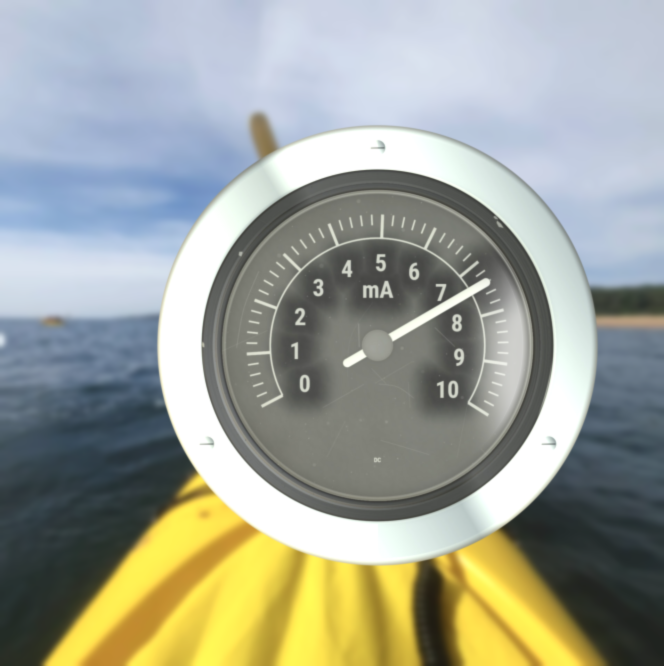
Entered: 7.4 mA
